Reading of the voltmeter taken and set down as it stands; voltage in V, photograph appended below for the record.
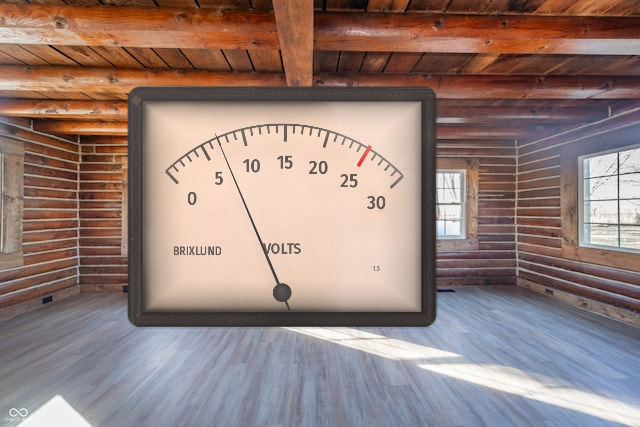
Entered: 7 V
